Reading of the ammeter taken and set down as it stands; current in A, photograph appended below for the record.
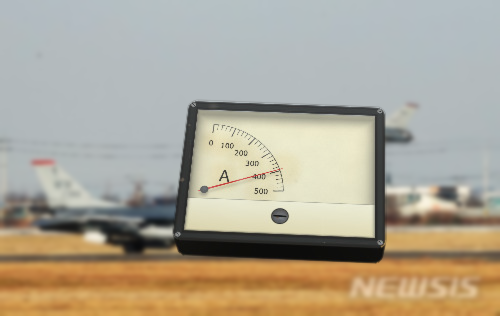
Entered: 400 A
